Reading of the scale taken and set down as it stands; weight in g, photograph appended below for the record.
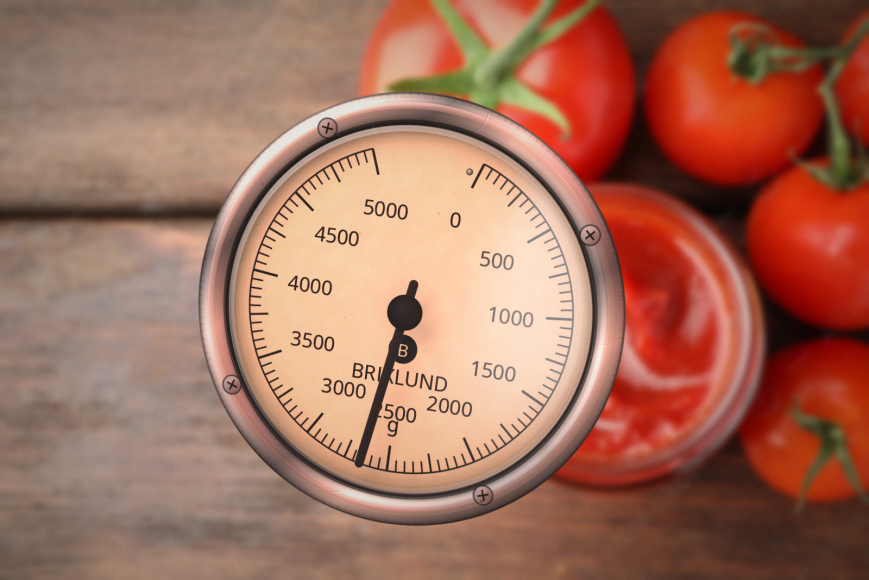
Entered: 2650 g
